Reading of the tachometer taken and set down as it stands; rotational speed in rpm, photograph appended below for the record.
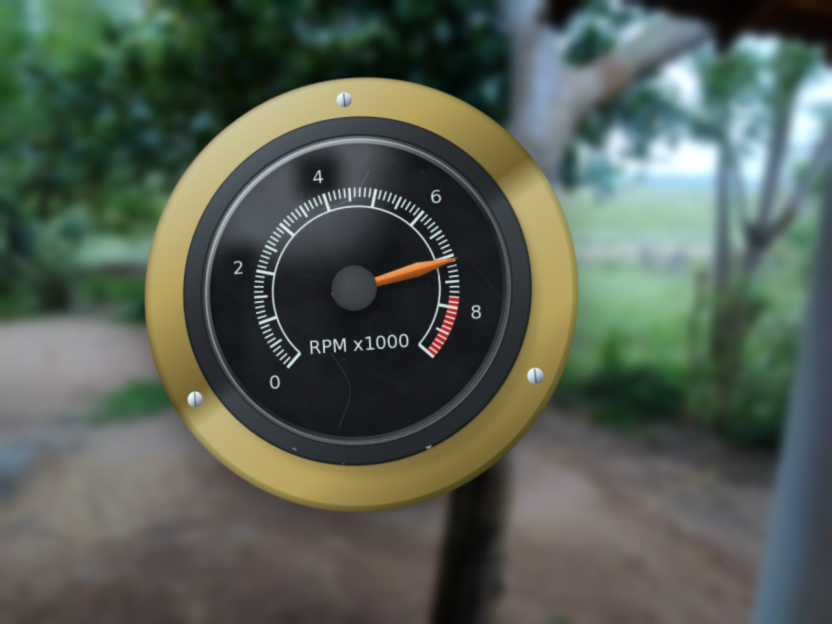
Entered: 7100 rpm
